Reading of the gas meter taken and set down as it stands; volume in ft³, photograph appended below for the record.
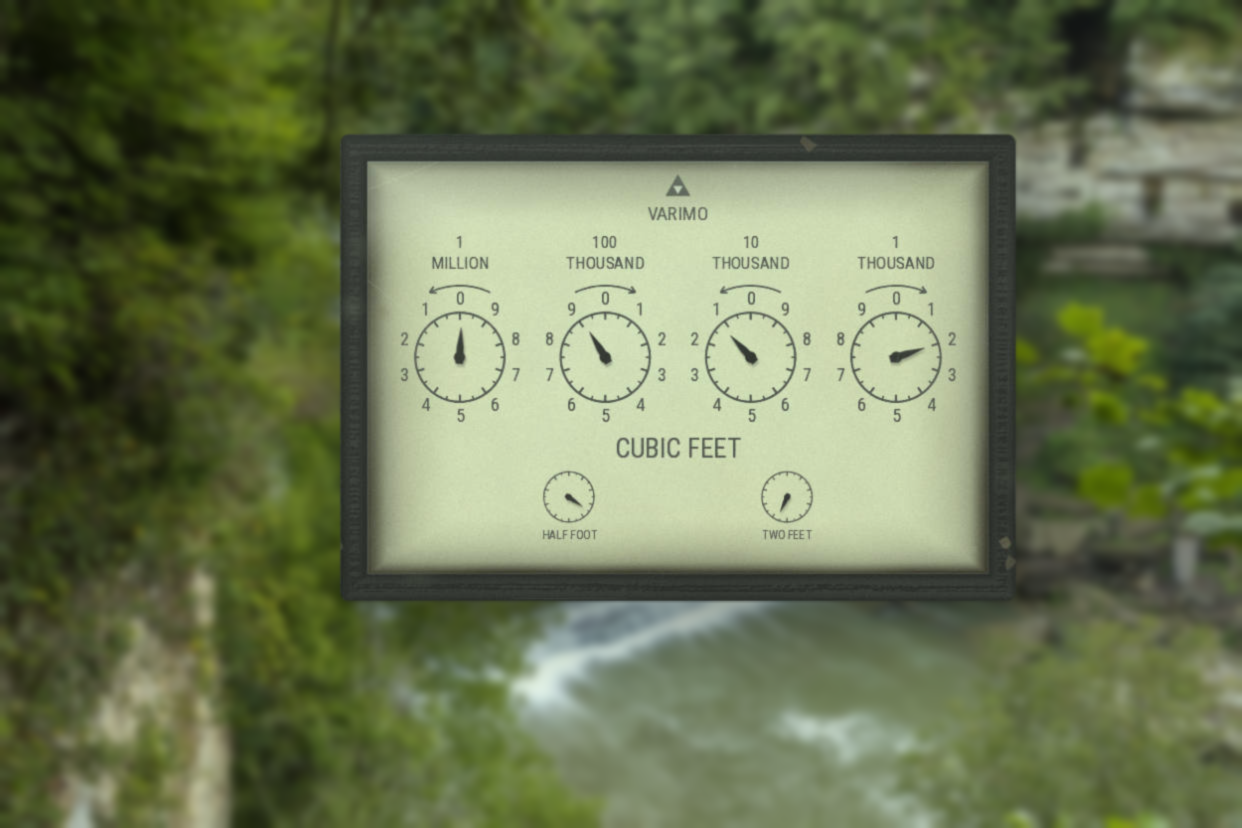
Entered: 991200 ft³
